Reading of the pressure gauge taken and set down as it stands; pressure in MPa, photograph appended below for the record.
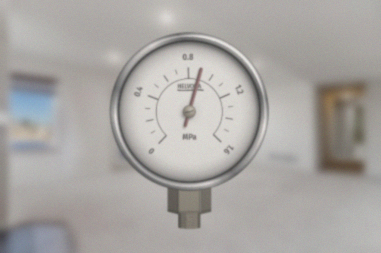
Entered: 0.9 MPa
